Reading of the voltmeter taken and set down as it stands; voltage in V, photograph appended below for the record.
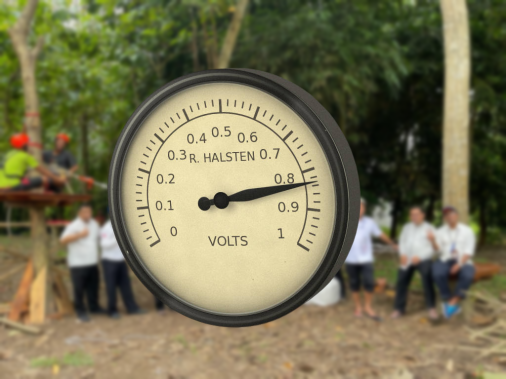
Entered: 0.83 V
